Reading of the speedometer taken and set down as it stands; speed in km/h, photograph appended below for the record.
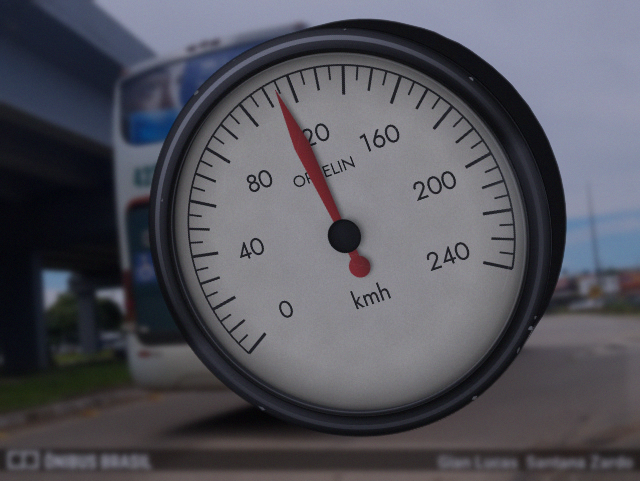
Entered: 115 km/h
